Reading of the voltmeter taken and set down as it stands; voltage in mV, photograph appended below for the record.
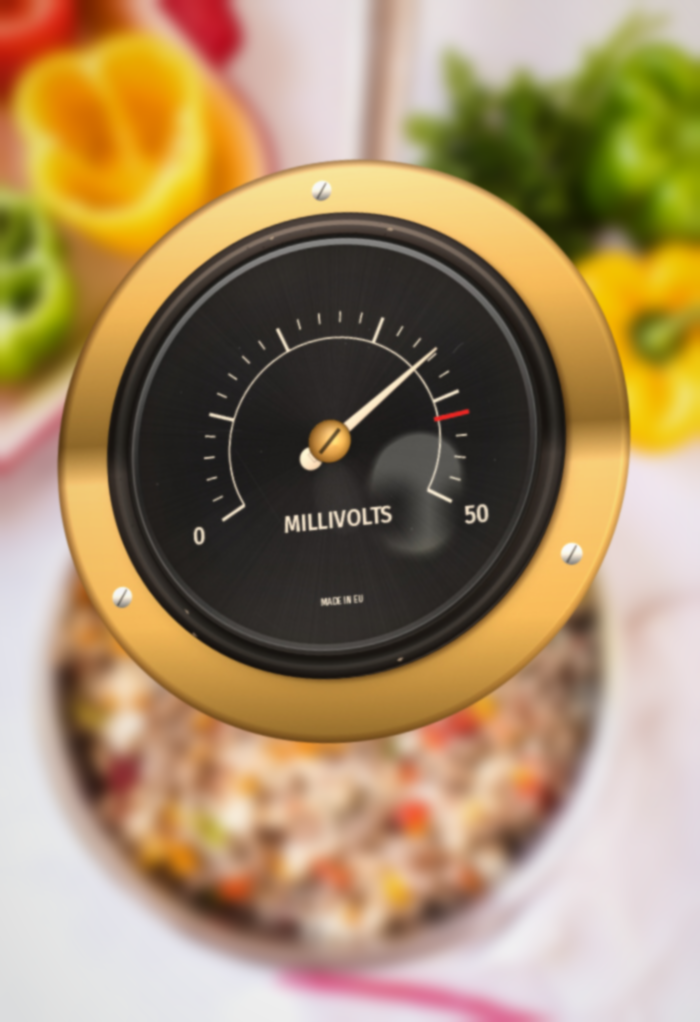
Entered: 36 mV
